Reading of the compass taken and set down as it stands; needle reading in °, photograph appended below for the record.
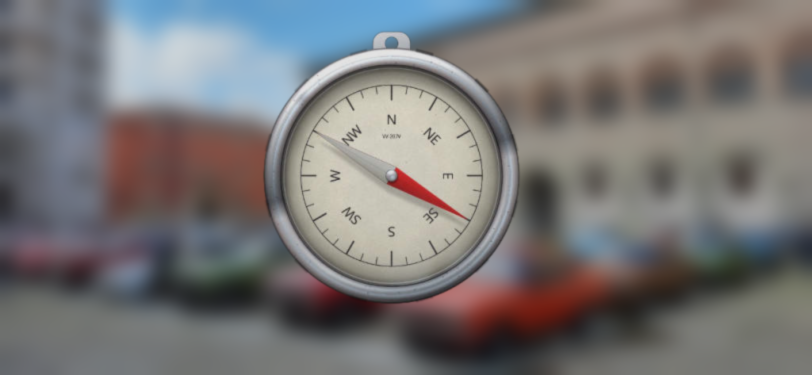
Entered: 120 °
